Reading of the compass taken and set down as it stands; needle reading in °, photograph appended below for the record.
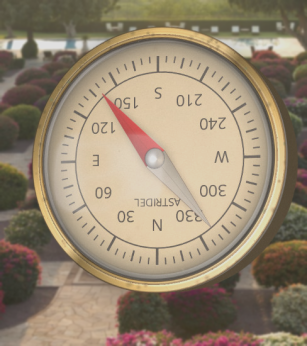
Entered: 140 °
